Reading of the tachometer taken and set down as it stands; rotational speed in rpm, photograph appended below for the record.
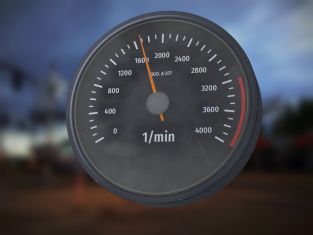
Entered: 1700 rpm
